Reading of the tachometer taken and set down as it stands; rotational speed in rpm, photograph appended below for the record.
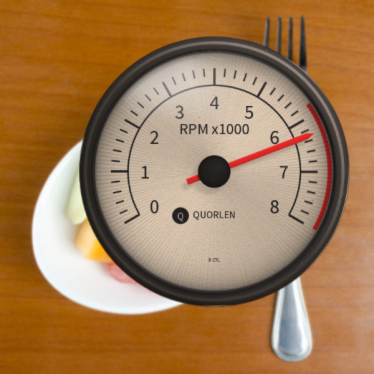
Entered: 6300 rpm
